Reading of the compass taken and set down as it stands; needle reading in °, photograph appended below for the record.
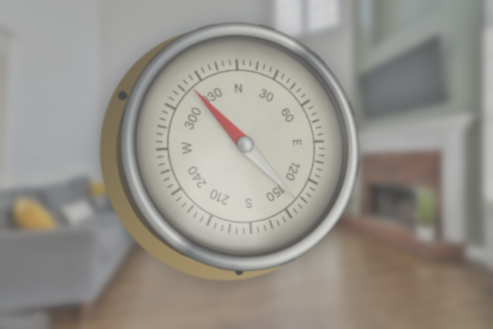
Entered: 320 °
